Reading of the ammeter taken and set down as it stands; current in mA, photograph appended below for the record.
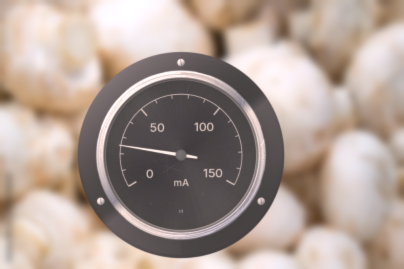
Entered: 25 mA
